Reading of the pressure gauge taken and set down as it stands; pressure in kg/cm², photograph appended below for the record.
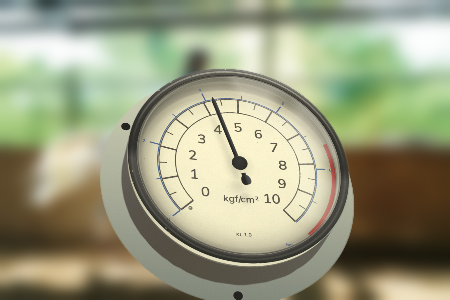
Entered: 4.25 kg/cm²
